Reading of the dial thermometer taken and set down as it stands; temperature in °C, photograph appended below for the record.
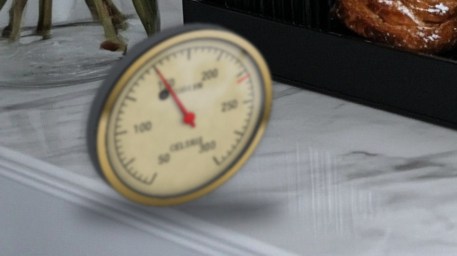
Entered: 150 °C
